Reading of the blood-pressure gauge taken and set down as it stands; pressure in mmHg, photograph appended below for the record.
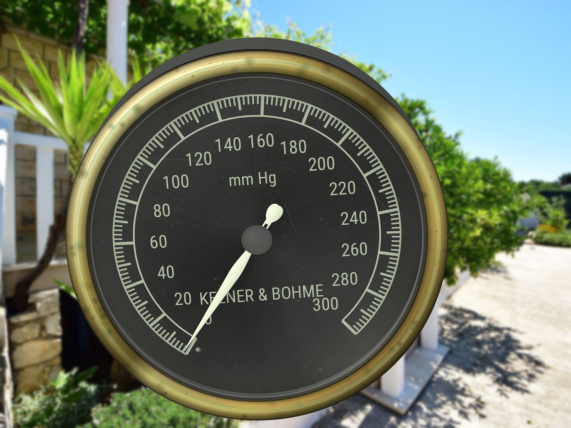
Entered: 2 mmHg
